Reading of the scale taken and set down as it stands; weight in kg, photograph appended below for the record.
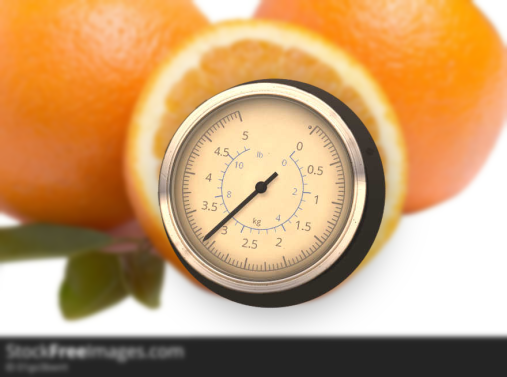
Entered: 3.1 kg
